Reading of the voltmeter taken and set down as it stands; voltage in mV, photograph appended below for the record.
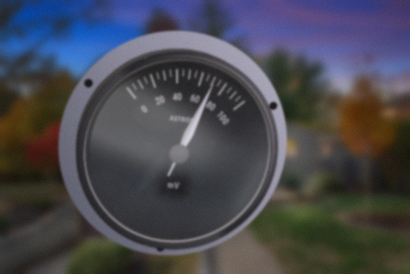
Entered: 70 mV
